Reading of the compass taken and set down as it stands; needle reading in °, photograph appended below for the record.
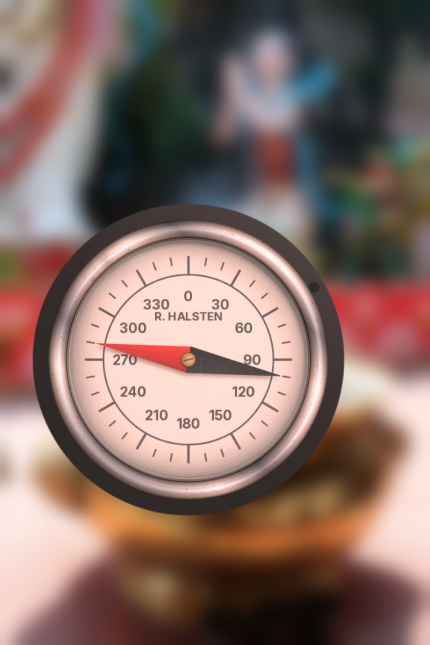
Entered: 280 °
